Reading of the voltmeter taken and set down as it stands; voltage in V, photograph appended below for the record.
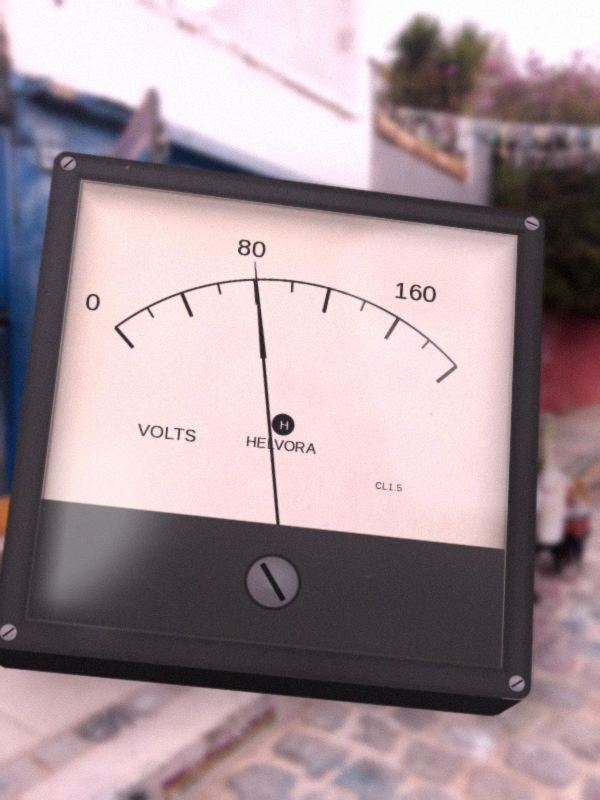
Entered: 80 V
